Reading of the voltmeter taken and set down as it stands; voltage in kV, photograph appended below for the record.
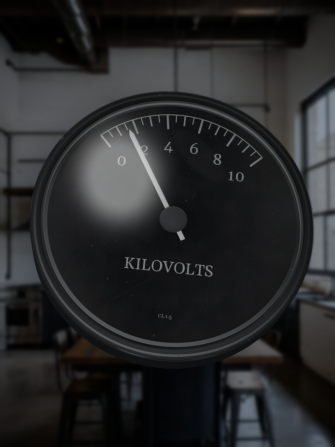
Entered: 1.5 kV
